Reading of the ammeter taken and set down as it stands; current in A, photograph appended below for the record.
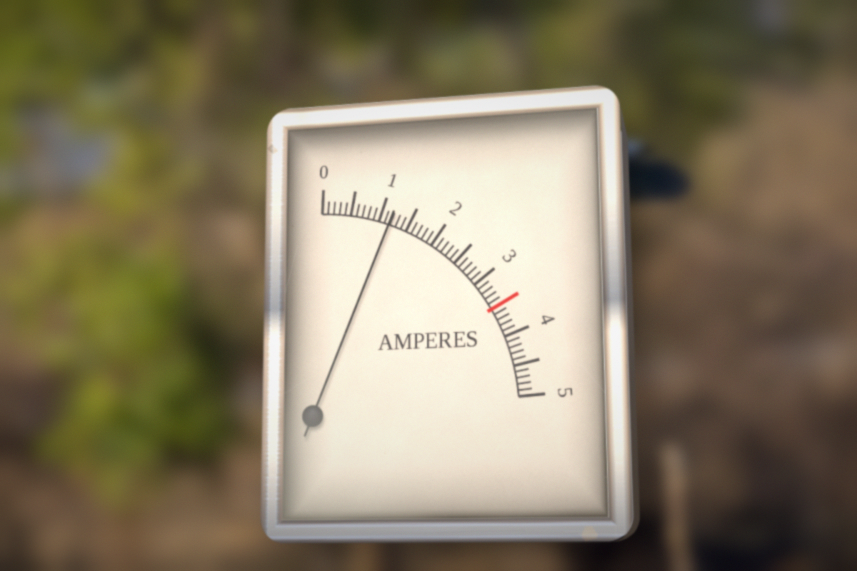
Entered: 1.2 A
